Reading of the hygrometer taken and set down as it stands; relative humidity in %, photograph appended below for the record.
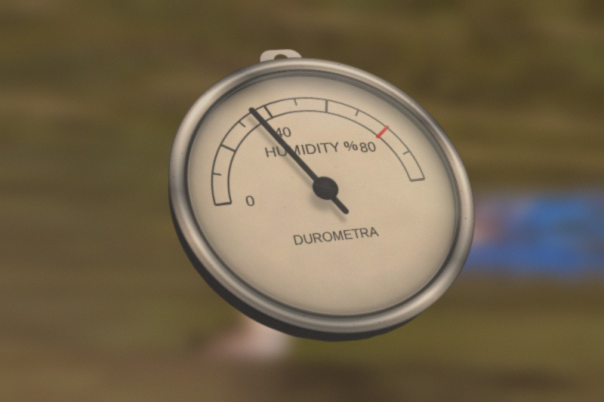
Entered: 35 %
